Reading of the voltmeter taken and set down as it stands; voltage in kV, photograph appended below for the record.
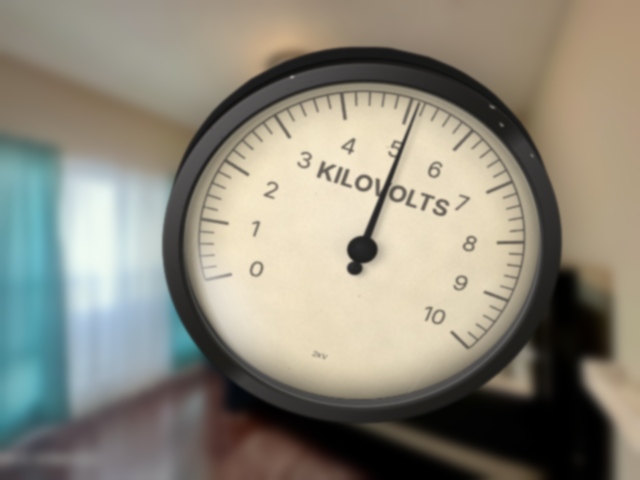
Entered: 5.1 kV
